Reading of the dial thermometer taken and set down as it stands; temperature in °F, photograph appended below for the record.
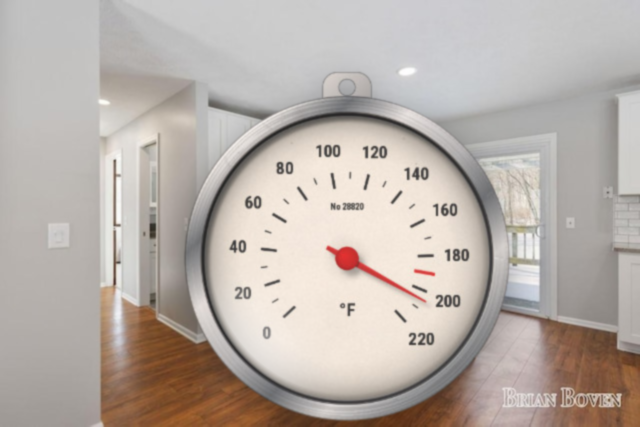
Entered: 205 °F
